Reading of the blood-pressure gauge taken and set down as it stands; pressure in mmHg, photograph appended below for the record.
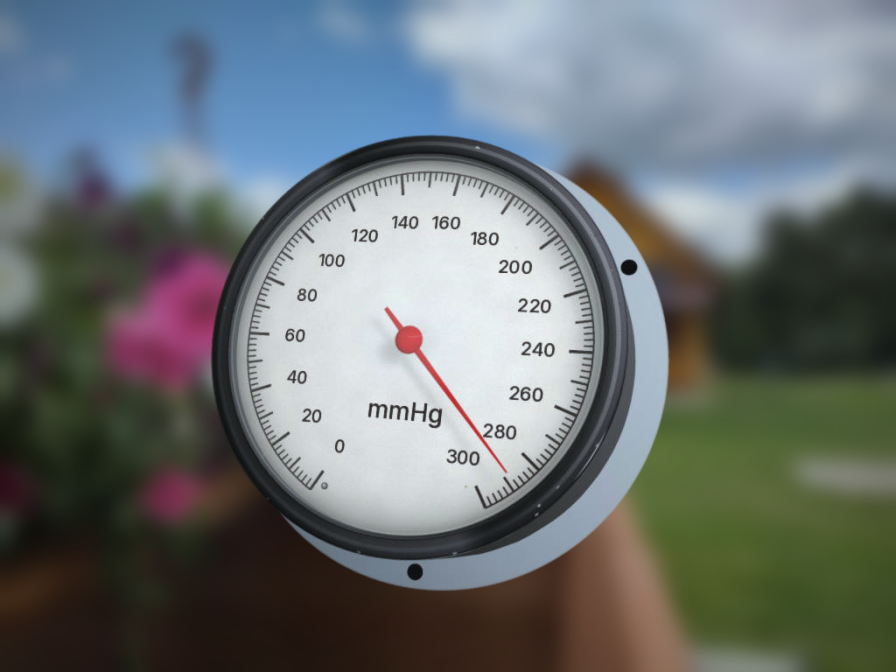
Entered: 288 mmHg
